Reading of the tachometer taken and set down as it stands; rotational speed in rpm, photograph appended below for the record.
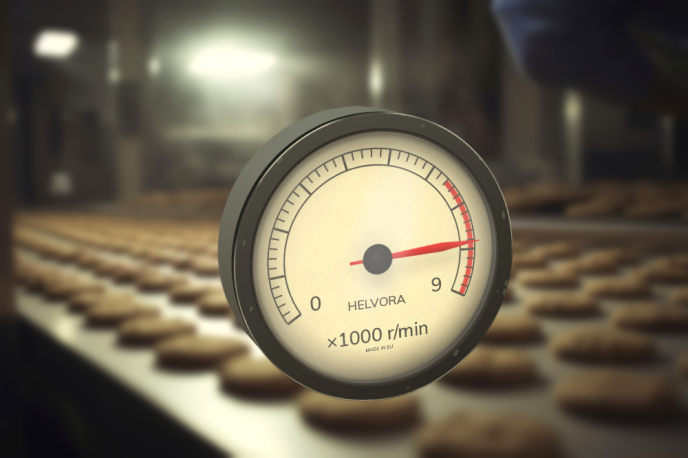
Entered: 7800 rpm
